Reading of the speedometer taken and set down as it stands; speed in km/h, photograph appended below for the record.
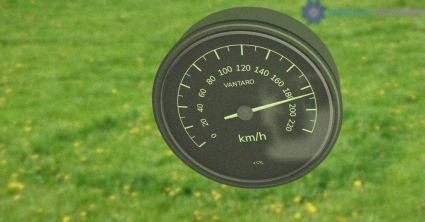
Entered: 185 km/h
